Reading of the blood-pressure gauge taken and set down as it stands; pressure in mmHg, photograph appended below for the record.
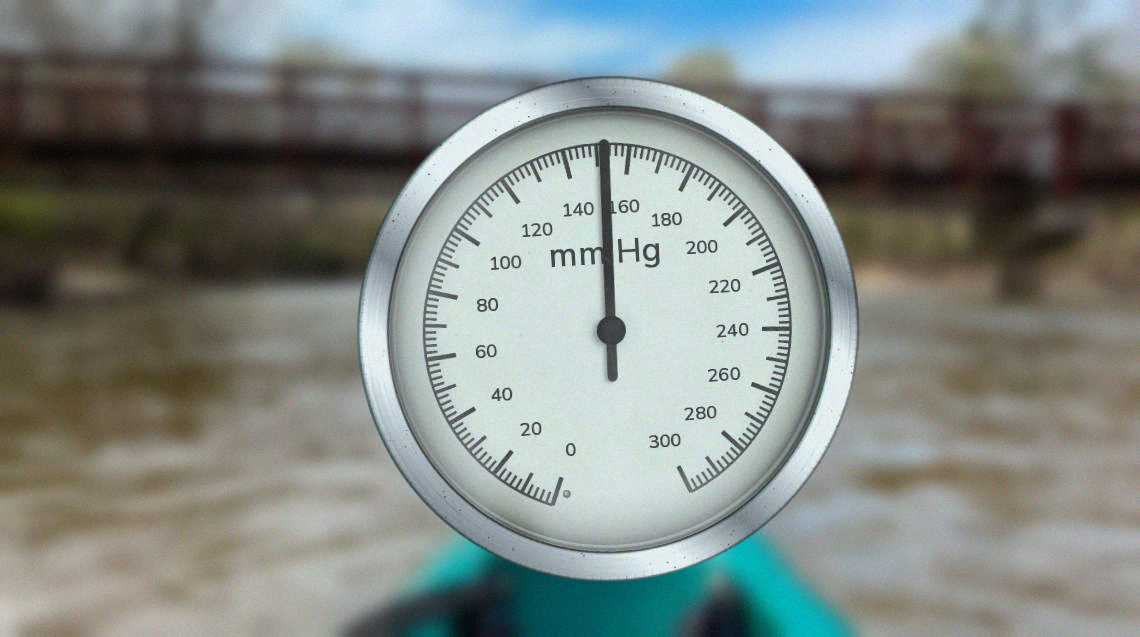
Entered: 152 mmHg
